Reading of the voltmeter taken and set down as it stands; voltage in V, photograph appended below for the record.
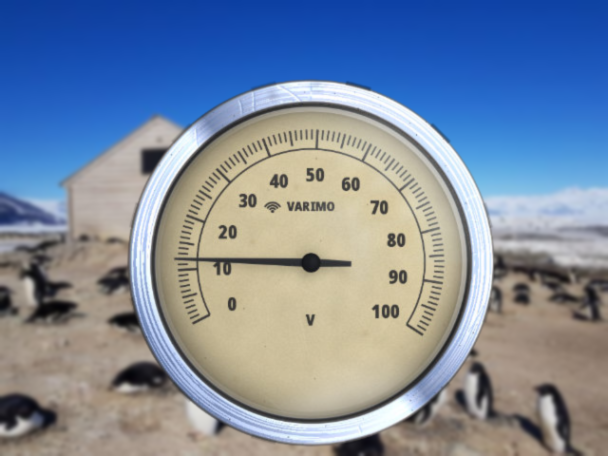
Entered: 12 V
